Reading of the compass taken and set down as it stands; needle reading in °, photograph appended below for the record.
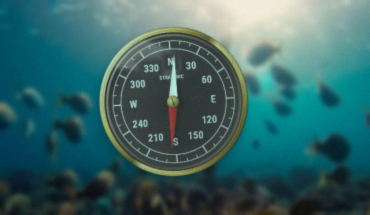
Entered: 185 °
